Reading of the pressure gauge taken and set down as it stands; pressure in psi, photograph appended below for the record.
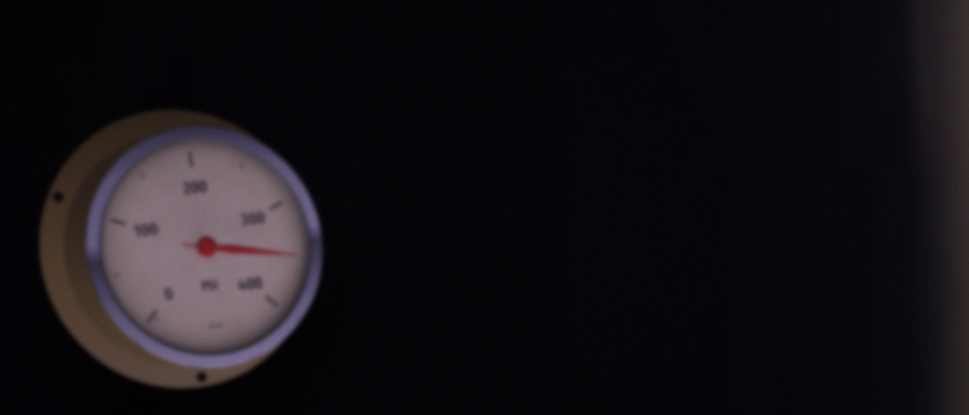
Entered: 350 psi
